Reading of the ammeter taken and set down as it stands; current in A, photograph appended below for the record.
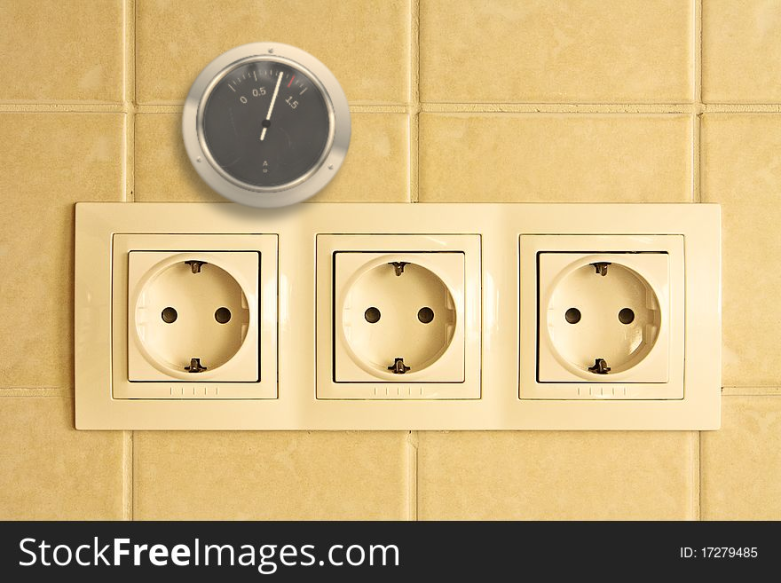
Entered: 1 A
